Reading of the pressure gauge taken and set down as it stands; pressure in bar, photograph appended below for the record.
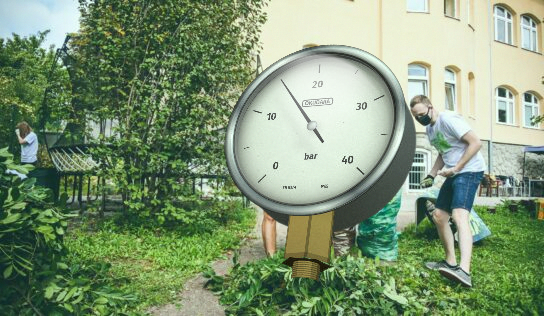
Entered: 15 bar
